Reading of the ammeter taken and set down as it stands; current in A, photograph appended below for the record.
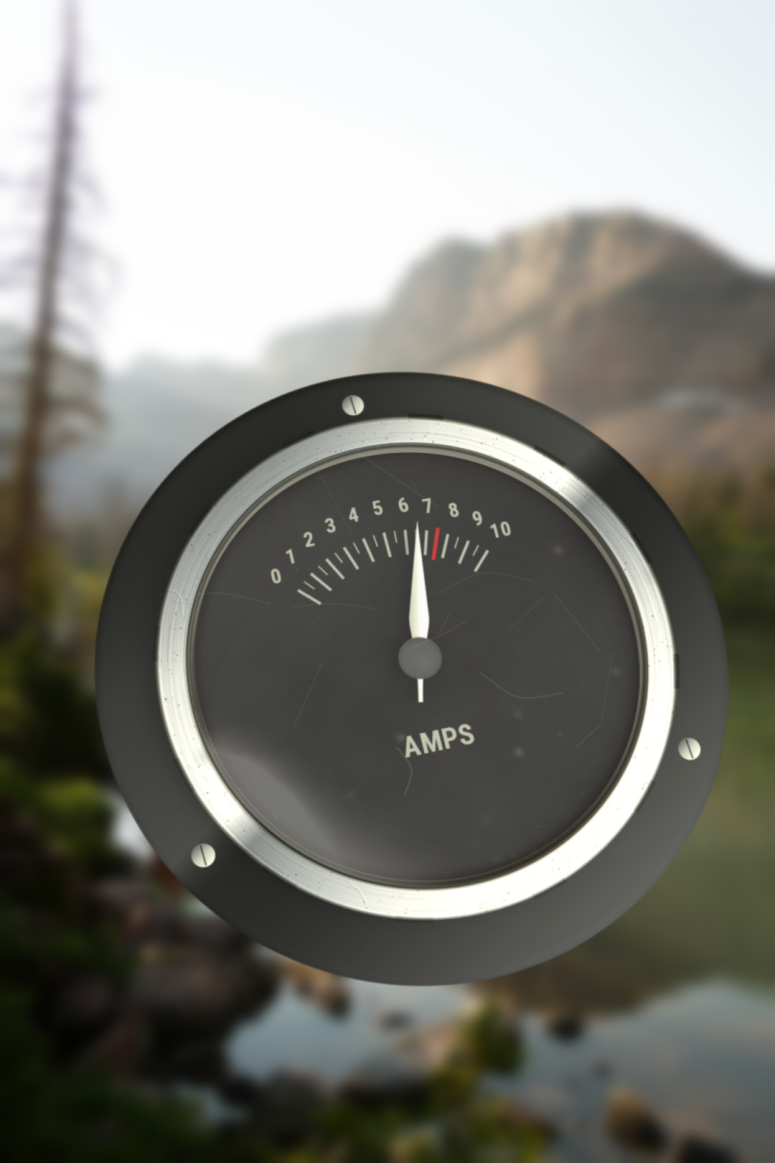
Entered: 6.5 A
